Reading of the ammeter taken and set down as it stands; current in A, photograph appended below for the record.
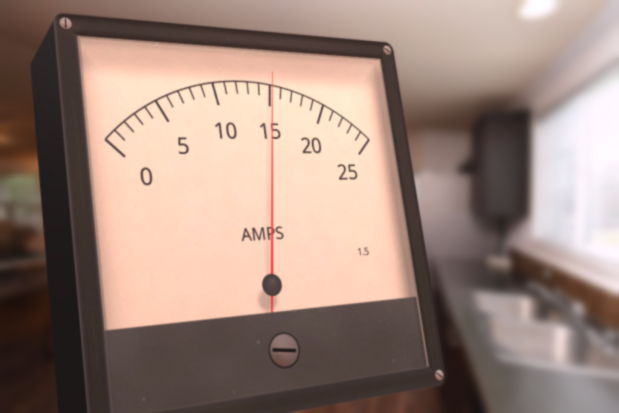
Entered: 15 A
